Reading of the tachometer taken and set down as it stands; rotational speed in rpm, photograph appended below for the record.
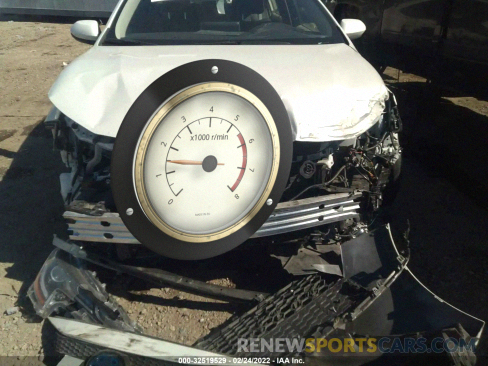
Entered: 1500 rpm
